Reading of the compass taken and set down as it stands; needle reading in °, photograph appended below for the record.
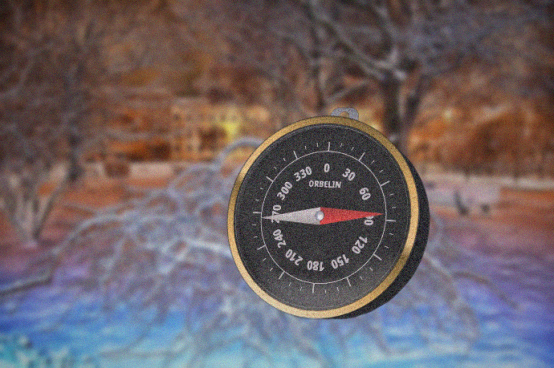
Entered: 85 °
